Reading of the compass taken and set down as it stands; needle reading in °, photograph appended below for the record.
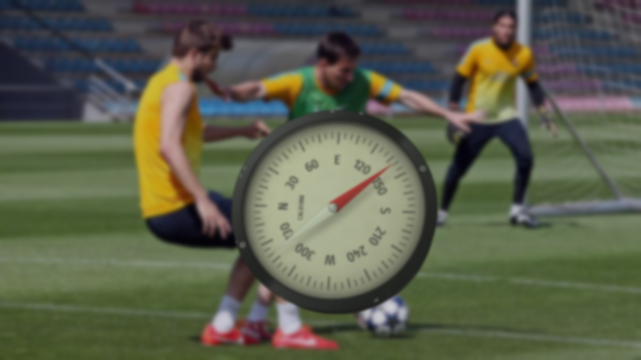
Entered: 140 °
